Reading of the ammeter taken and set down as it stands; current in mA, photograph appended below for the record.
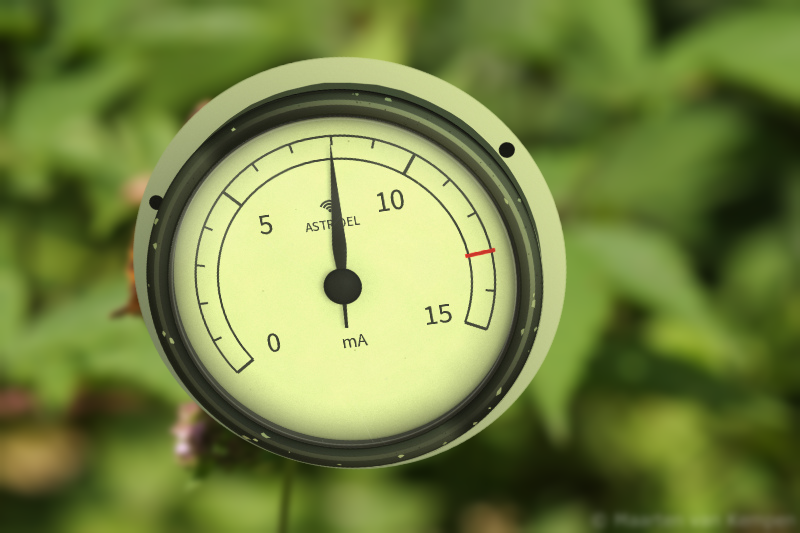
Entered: 8 mA
